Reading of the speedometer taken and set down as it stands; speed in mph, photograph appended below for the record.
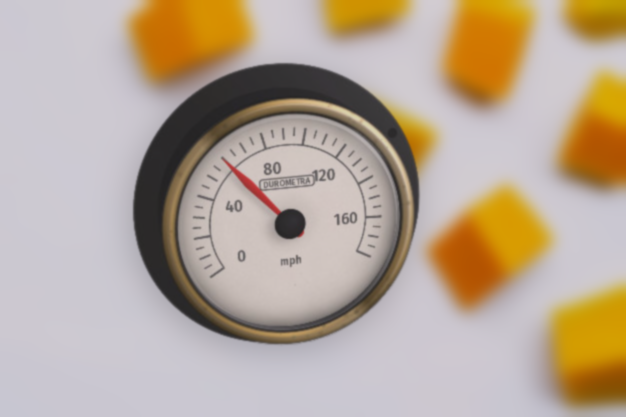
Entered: 60 mph
